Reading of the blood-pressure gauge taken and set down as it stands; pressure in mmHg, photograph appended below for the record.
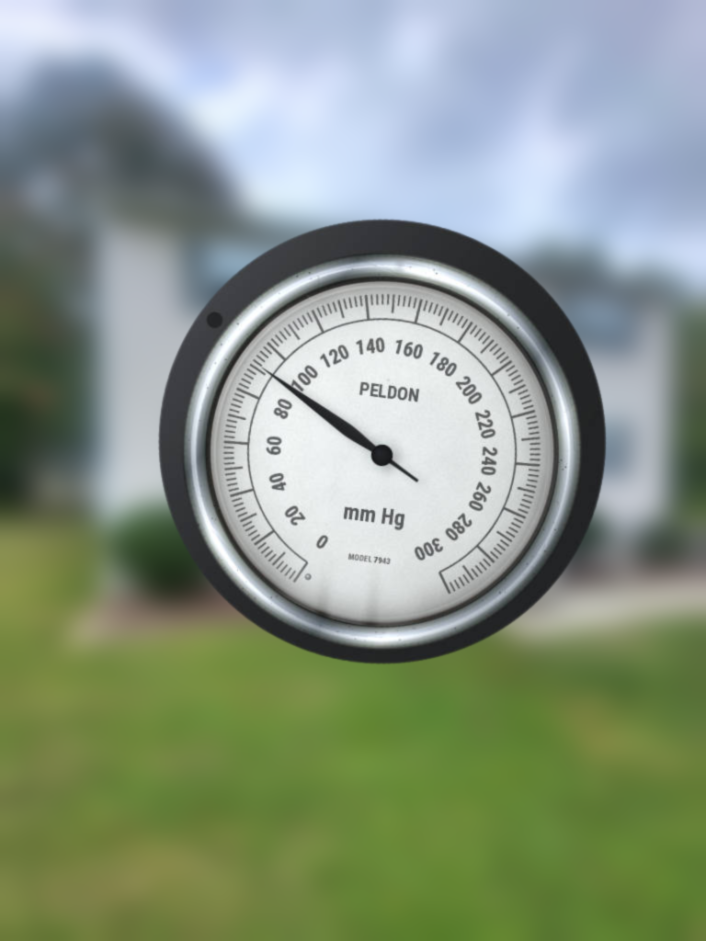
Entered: 92 mmHg
